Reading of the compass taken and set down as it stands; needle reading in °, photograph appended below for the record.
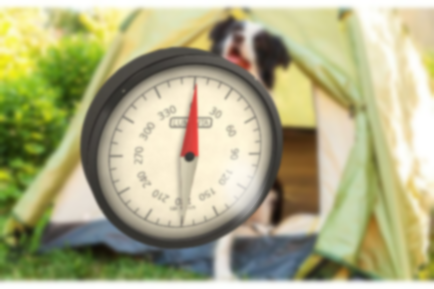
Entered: 0 °
